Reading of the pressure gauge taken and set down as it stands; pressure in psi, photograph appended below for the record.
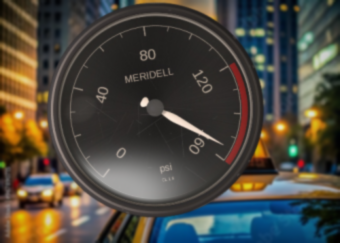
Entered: 155 psi
